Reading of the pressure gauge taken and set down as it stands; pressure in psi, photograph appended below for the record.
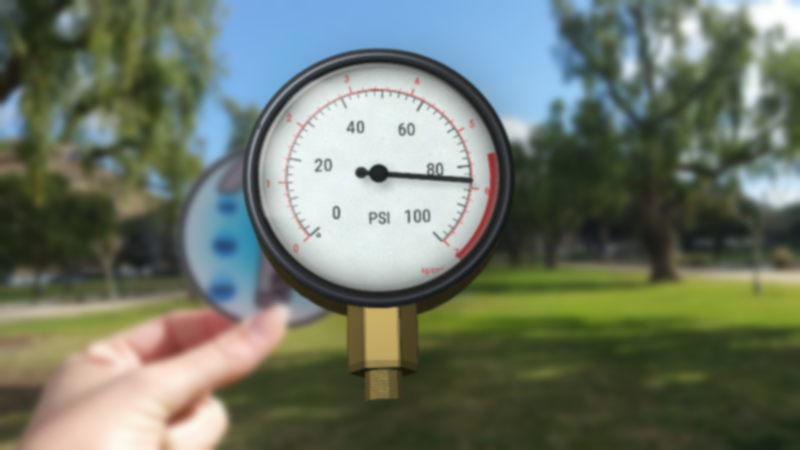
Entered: 84 psi
